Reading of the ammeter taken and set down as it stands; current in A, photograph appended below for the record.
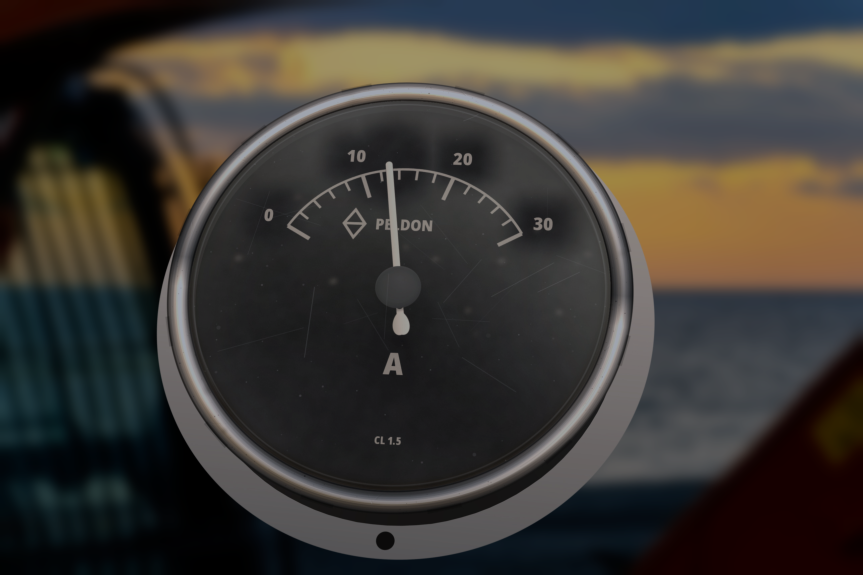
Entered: 13 A
